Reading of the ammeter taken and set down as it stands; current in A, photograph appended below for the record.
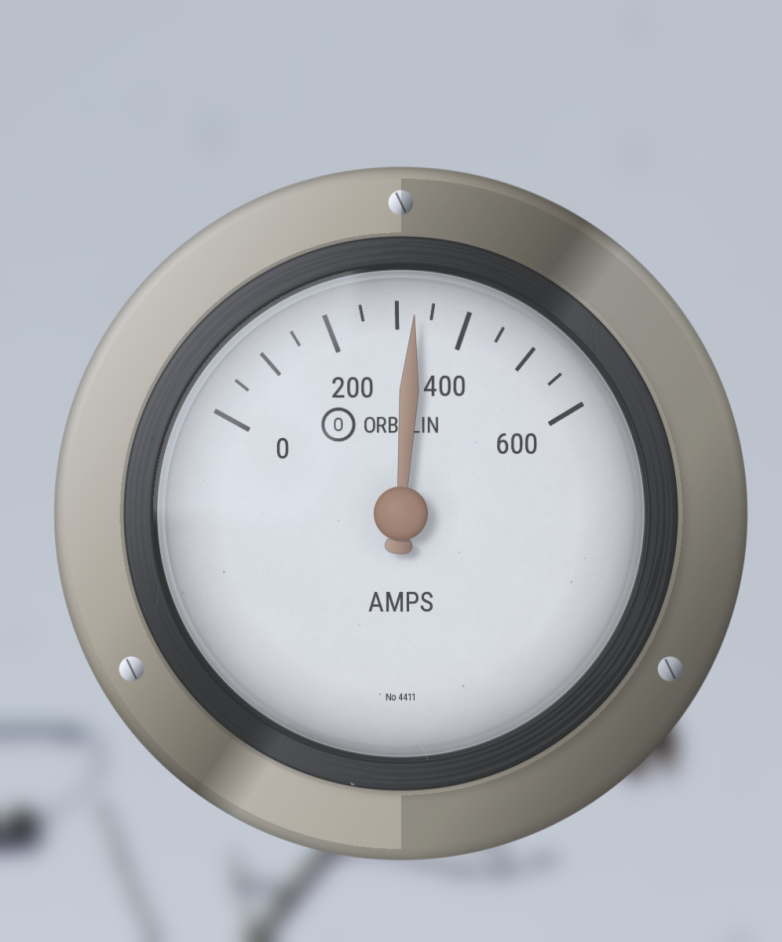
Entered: 325 A
